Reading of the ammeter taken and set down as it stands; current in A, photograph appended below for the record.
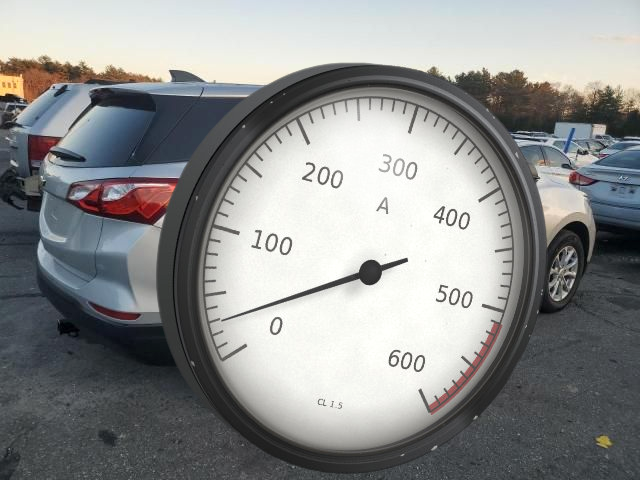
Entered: 30 A
